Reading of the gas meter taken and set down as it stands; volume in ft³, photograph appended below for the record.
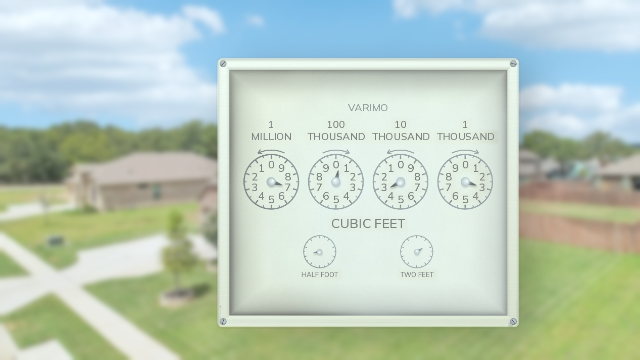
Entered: 703300 ft³
